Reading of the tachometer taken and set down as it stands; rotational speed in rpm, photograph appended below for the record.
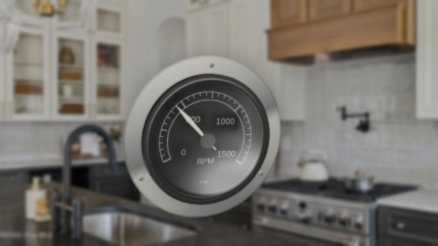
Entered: 450 rpm
